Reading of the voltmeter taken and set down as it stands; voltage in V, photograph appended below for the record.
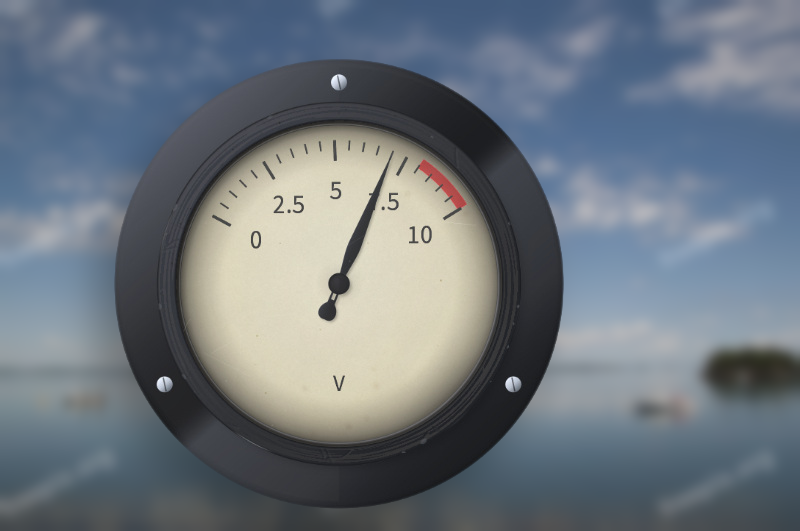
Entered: 7 V
